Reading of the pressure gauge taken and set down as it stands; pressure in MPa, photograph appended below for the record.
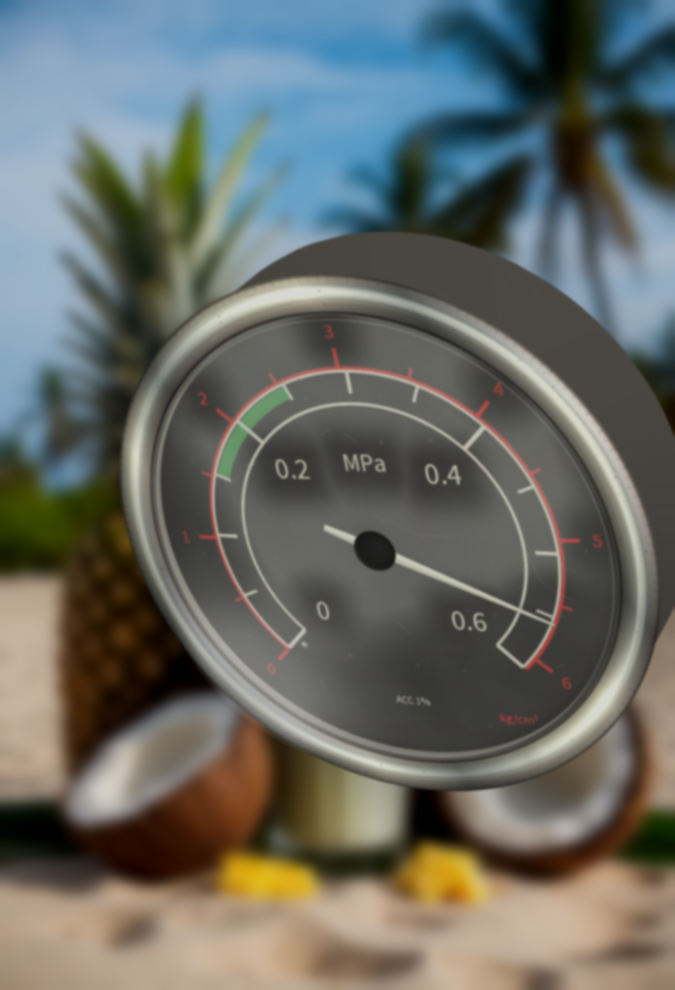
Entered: 0.55 MPa
